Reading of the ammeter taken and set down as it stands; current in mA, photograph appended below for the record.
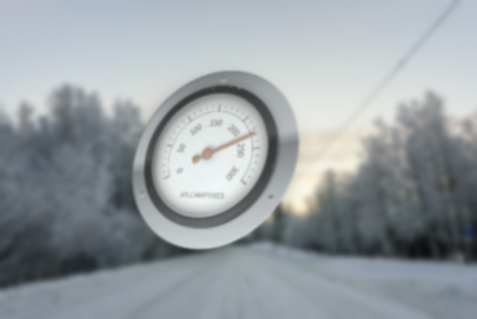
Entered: 230 mA
